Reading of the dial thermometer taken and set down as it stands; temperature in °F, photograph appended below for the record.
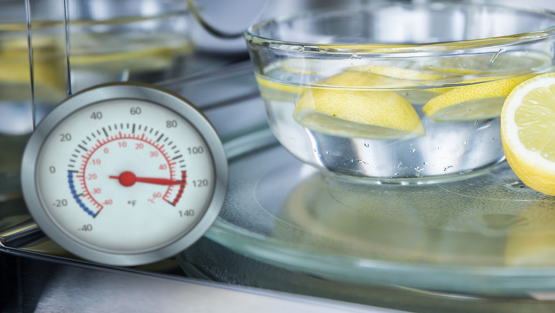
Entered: 120 °F
